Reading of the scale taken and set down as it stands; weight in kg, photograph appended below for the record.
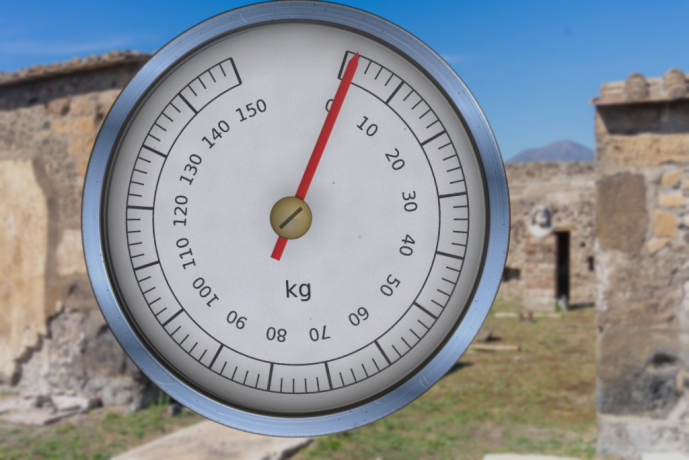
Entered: 2 kg
